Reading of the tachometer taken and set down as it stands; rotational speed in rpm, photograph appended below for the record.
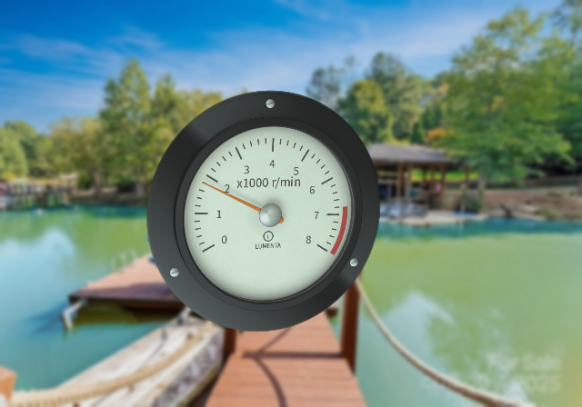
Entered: 1800 rpm
